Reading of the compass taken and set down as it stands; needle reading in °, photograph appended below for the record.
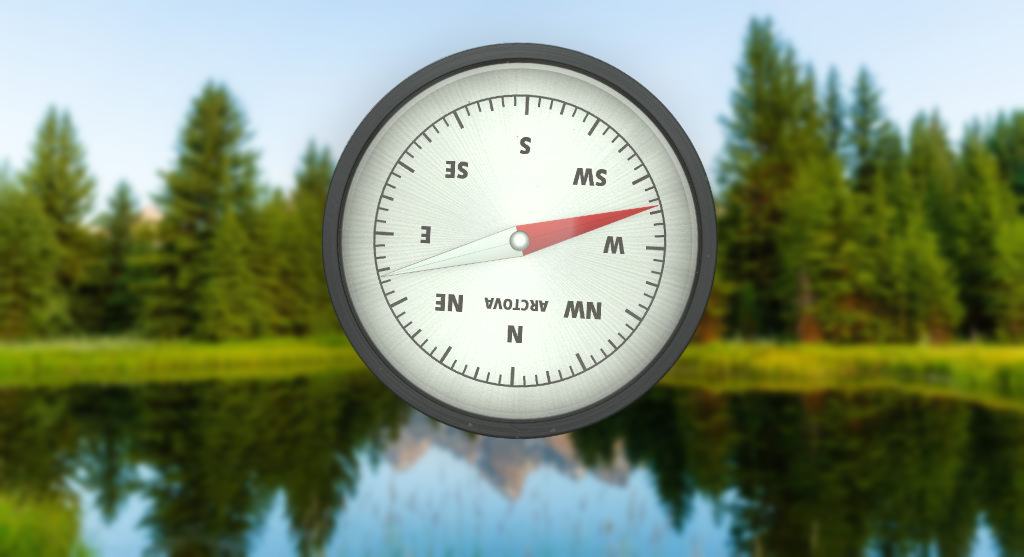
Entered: 252.5 °
